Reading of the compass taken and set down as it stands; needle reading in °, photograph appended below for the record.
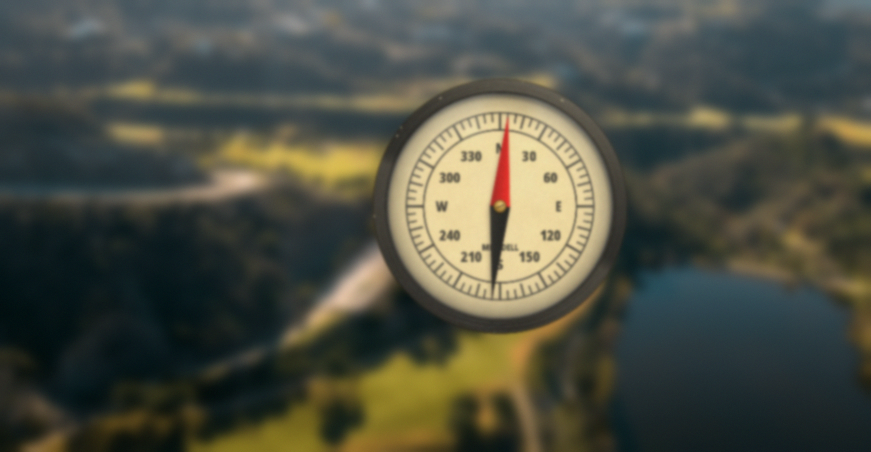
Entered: 5 °
